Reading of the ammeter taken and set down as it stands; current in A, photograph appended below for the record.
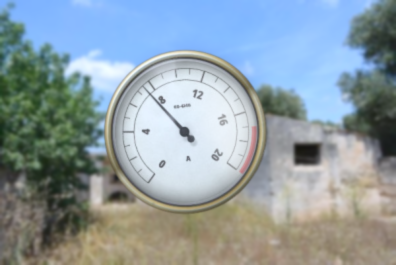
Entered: 7.5 A
